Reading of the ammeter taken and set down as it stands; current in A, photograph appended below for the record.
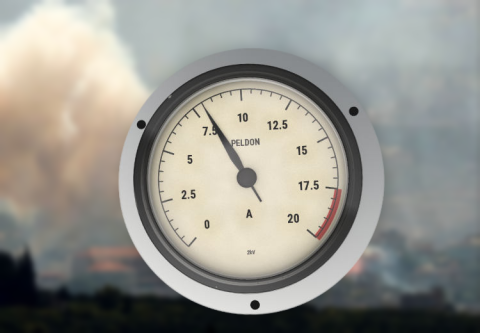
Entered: 8 A
